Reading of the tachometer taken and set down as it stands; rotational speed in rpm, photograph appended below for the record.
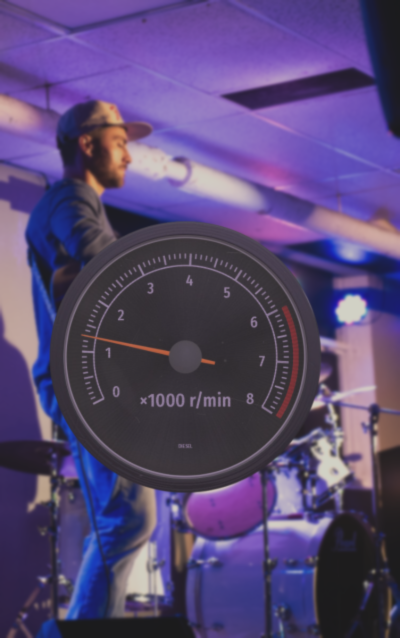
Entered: 1300 rpm
